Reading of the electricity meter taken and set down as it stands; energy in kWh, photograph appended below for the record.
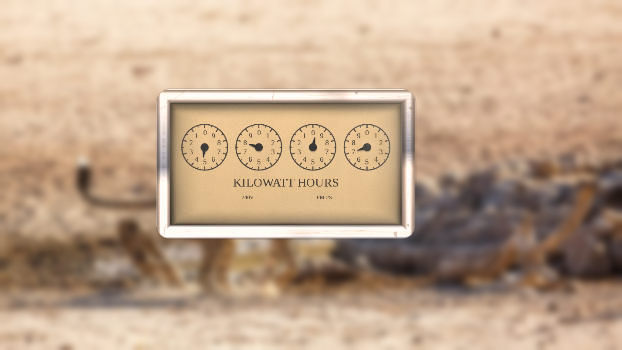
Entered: 4797 kWh
